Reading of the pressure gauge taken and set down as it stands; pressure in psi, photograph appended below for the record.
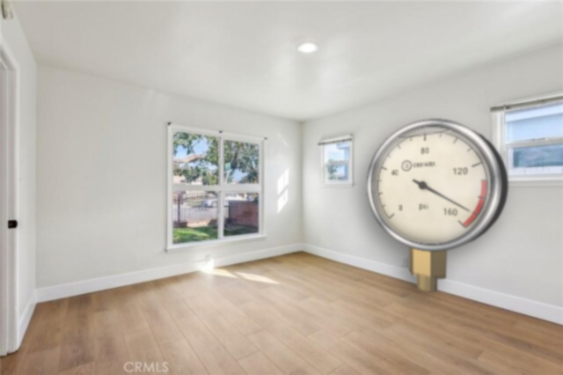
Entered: 150 psi
